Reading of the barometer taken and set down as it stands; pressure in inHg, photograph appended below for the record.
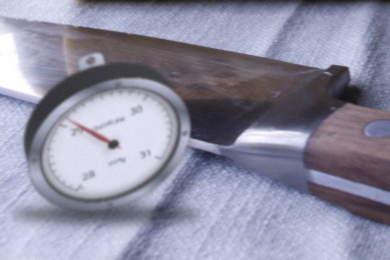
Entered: 29.1 inHg
